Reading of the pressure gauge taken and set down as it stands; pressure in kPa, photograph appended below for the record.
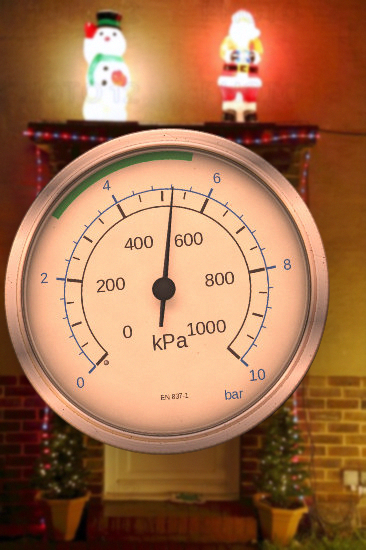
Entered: 525 kPa
